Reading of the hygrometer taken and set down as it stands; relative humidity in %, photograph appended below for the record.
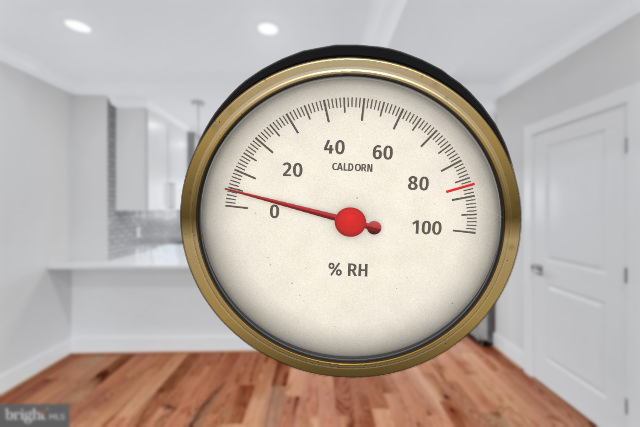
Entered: 5 %
